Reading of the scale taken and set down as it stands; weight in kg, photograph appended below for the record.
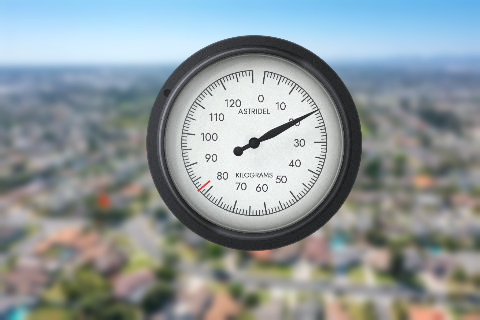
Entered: 20 kg
